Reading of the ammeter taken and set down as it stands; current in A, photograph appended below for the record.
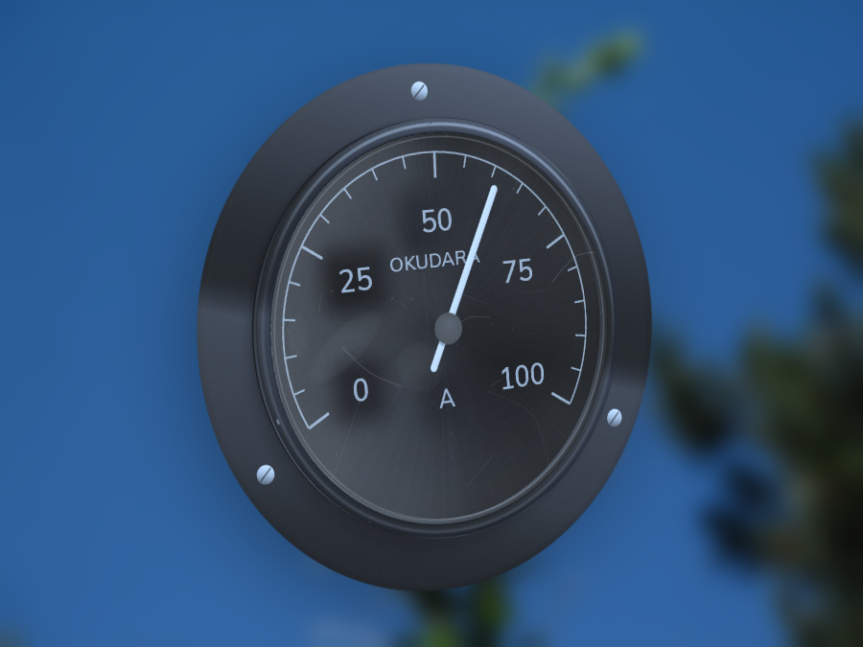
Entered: 60 A
